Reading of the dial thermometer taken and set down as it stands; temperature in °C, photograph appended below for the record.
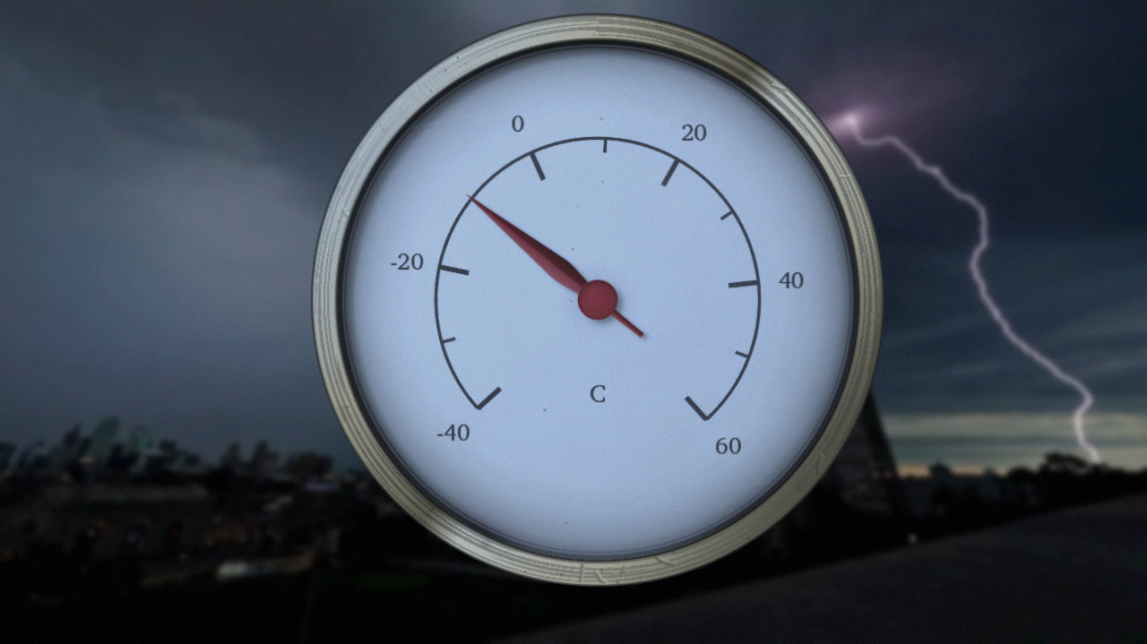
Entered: -10 °C
